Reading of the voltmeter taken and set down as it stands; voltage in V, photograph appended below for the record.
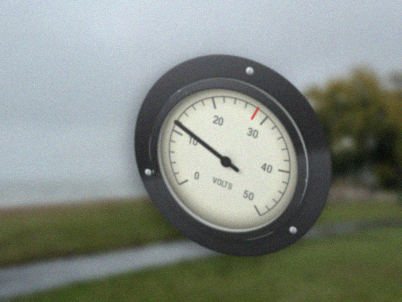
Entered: 12 V
